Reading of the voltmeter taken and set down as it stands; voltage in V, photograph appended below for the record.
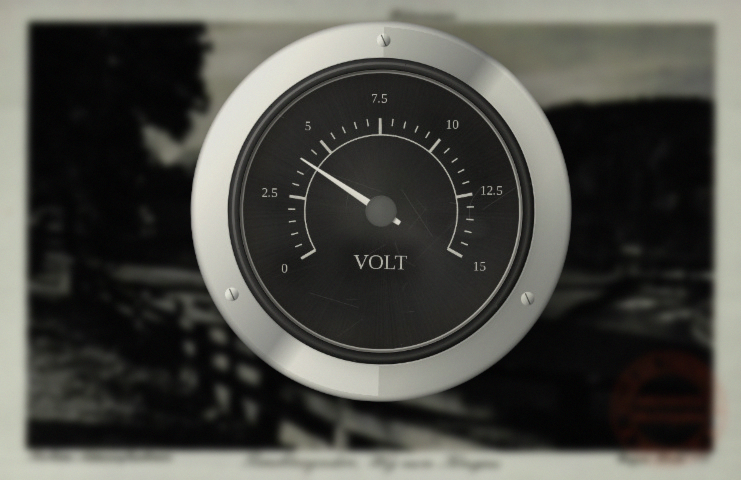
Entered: 4 V
